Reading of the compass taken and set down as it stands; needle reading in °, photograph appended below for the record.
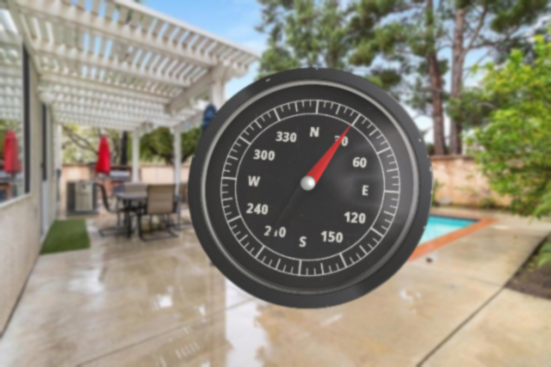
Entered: 30 °
